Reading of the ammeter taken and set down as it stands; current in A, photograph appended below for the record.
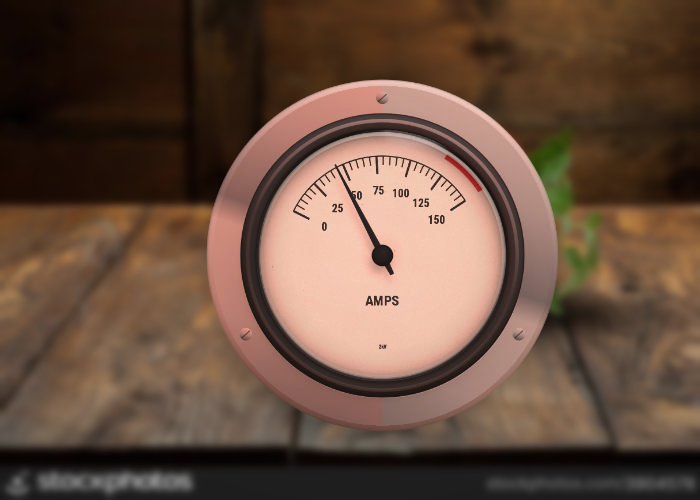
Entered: 45 A
